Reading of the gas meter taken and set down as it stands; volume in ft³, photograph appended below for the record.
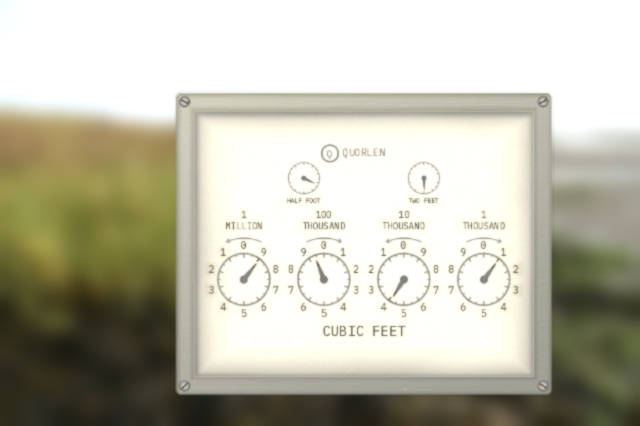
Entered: 894100 ft³
